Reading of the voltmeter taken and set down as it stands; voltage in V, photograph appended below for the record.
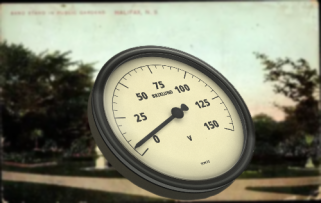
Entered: 5 V
